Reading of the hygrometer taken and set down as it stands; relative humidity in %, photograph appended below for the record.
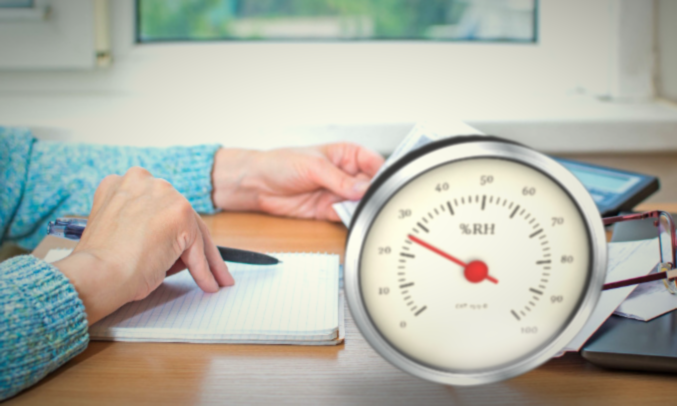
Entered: 26 %
